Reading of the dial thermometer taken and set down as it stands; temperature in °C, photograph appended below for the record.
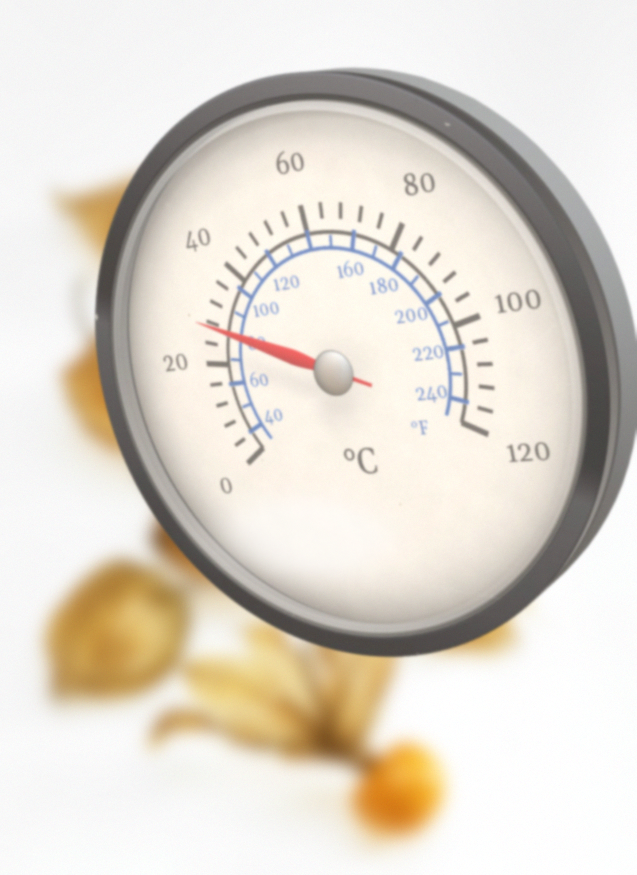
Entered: 28 °C
